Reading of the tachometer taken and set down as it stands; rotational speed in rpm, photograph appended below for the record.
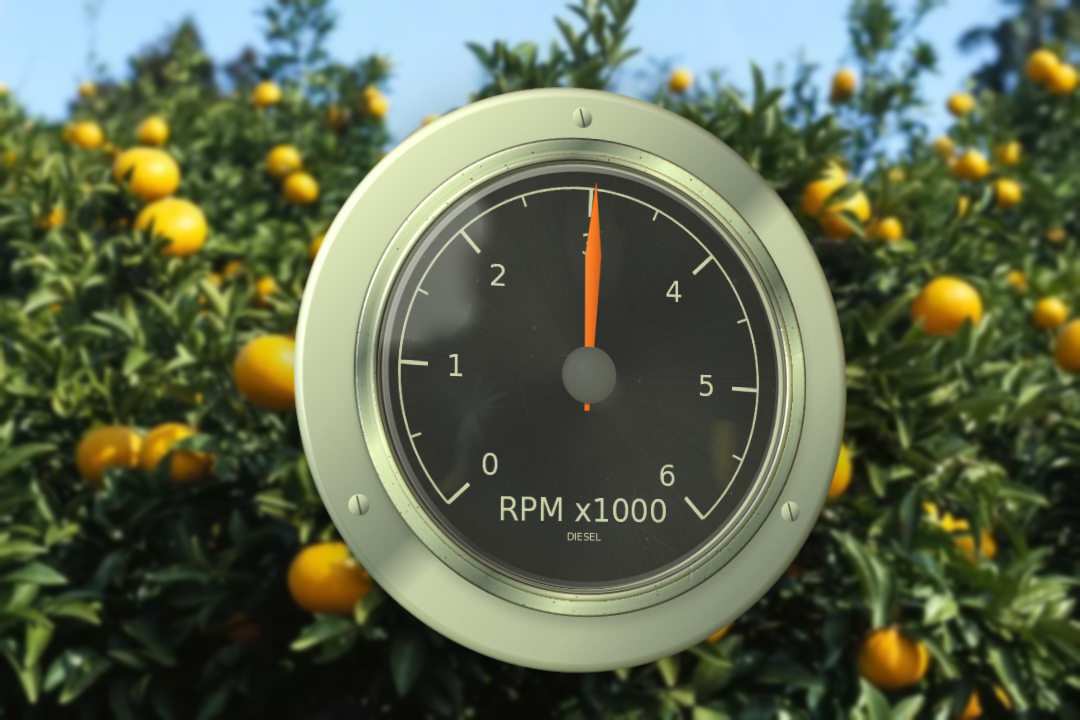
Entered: 3000 rpm
